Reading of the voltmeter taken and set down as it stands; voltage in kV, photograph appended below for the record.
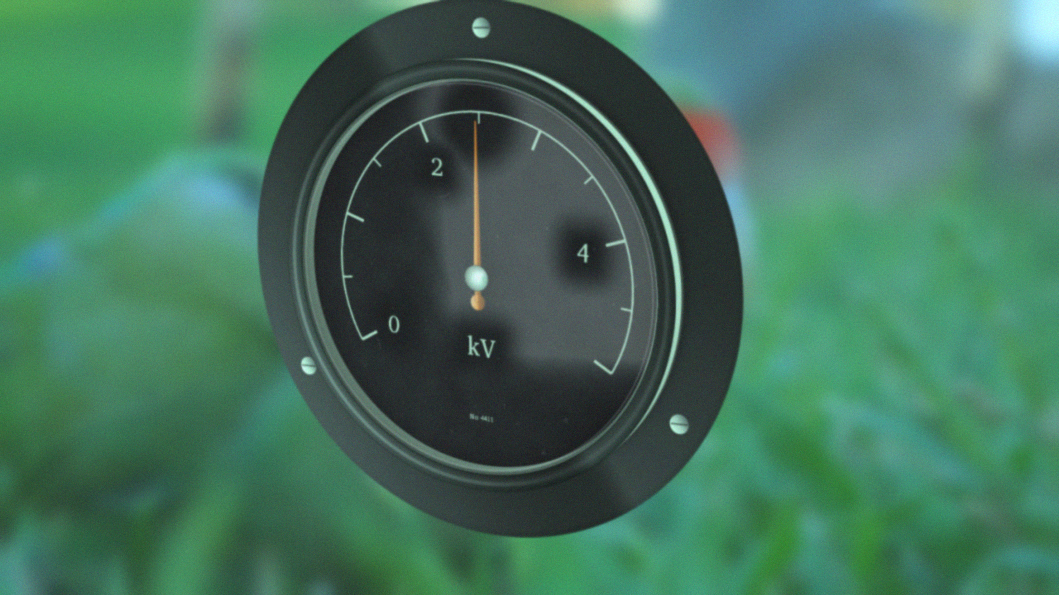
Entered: 2.5 kV
